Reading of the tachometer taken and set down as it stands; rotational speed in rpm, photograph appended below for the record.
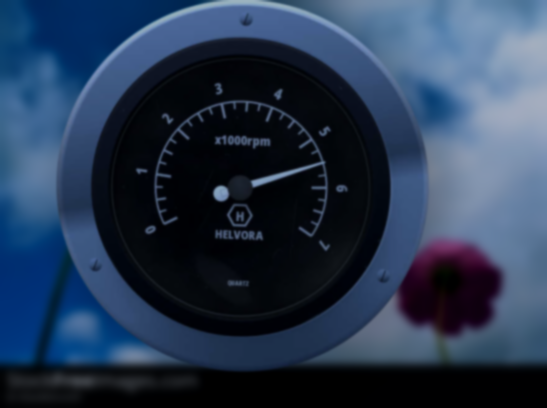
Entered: 5500 rpm
